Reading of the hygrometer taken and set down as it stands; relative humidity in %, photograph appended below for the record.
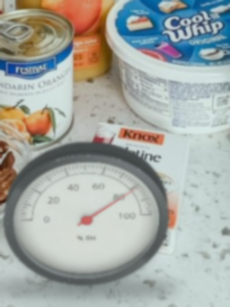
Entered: 80 %
